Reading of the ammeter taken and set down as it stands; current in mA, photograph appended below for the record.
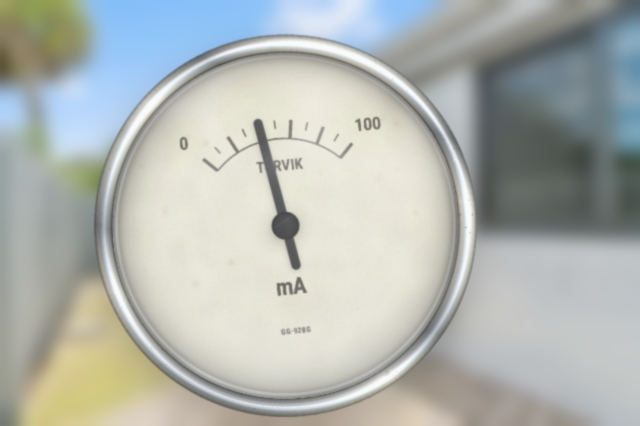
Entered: 40 mA
